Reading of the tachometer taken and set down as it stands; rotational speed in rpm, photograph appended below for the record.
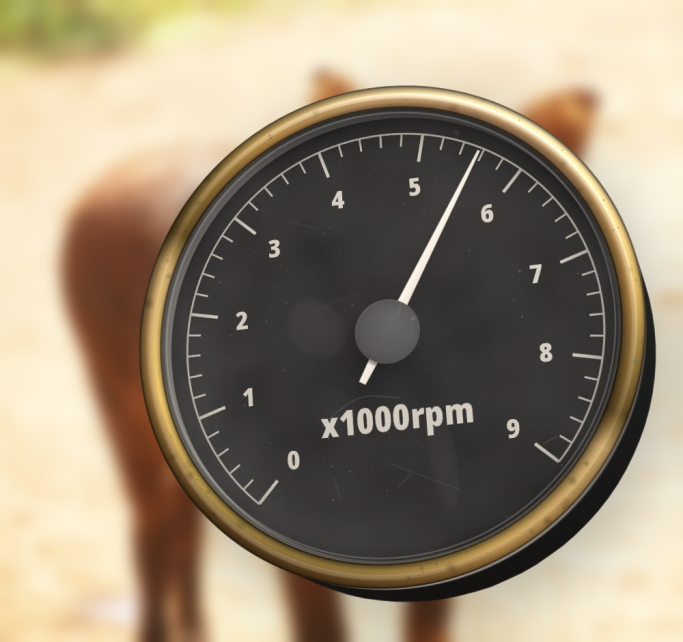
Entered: 5600 rpm
